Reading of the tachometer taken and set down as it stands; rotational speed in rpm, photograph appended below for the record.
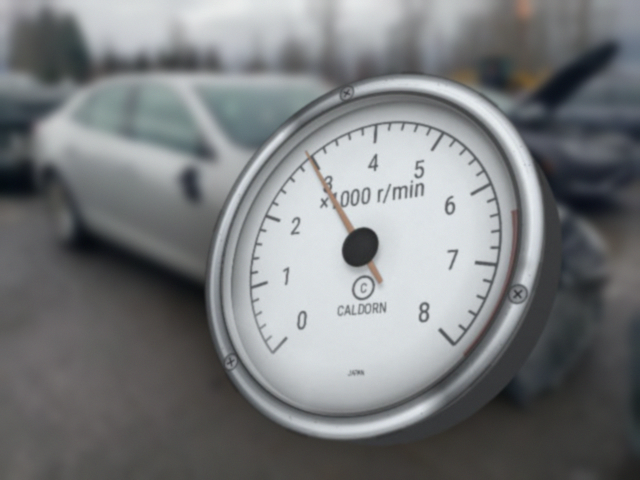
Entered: 3000 rpm
